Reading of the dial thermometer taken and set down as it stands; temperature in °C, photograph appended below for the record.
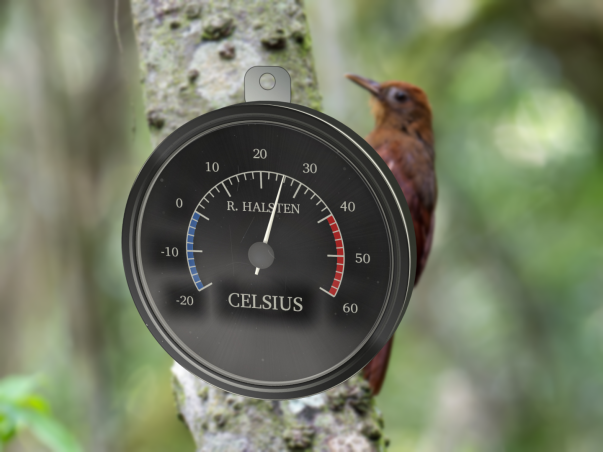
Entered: 26 °C
